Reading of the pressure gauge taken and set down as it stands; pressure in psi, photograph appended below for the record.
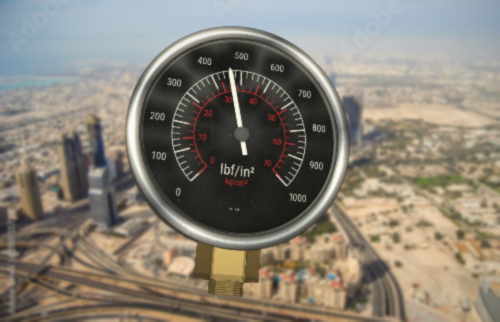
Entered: 460 psi
